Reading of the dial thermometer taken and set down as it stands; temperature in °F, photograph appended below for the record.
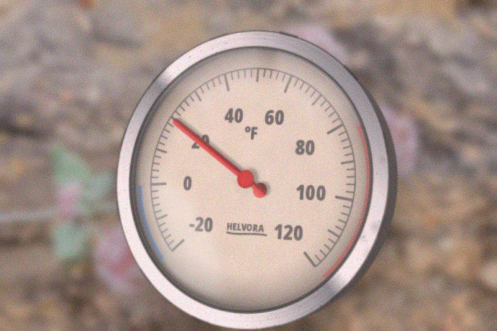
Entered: 20 °F
